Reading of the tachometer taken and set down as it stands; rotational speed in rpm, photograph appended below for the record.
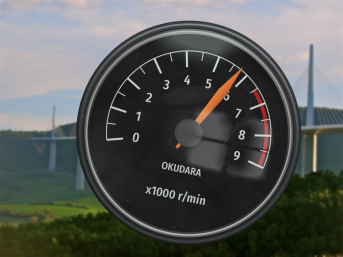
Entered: 5750 rpm
